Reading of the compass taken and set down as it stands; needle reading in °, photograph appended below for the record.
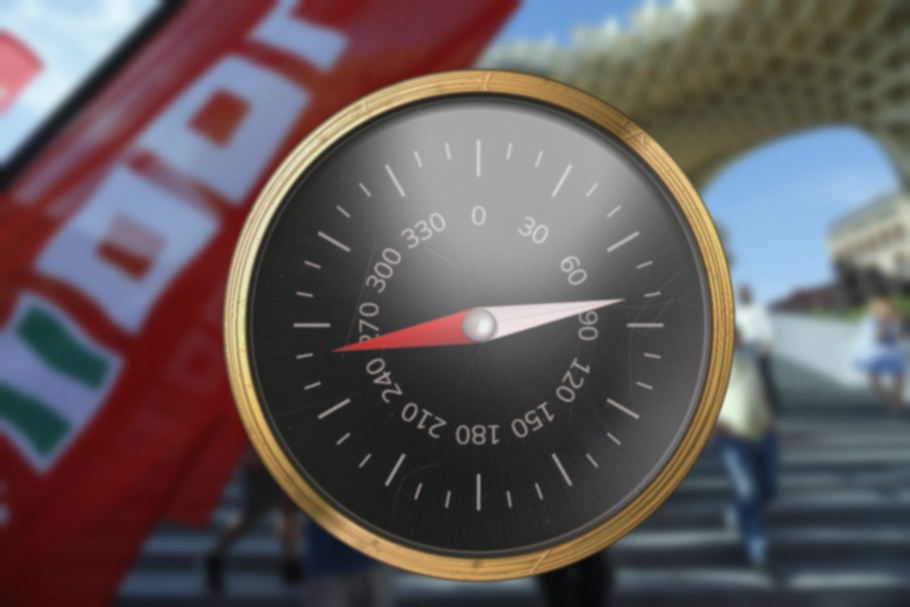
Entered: 260 °
